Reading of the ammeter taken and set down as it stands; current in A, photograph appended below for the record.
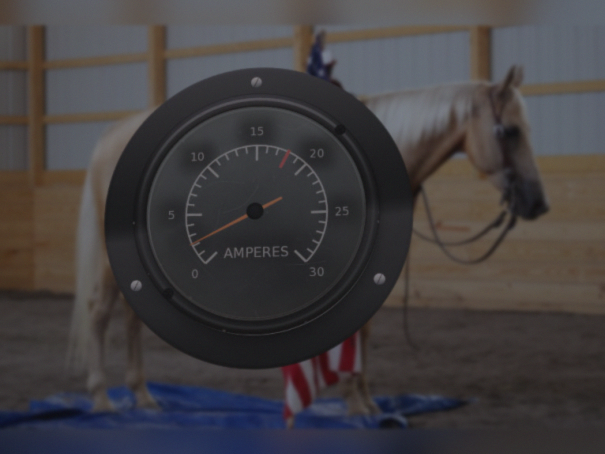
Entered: 2 A
